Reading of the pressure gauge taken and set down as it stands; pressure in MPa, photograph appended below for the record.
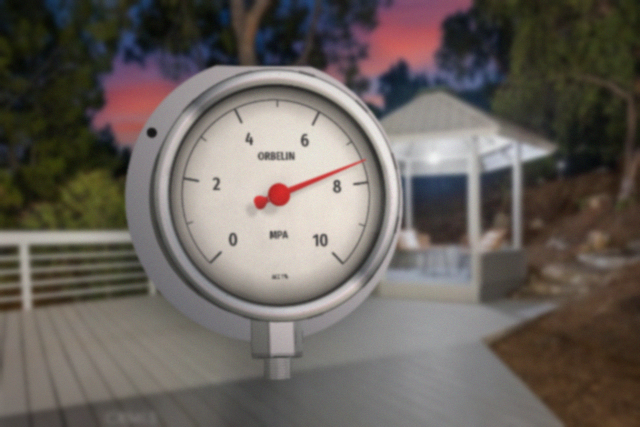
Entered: 7.5 MPa
